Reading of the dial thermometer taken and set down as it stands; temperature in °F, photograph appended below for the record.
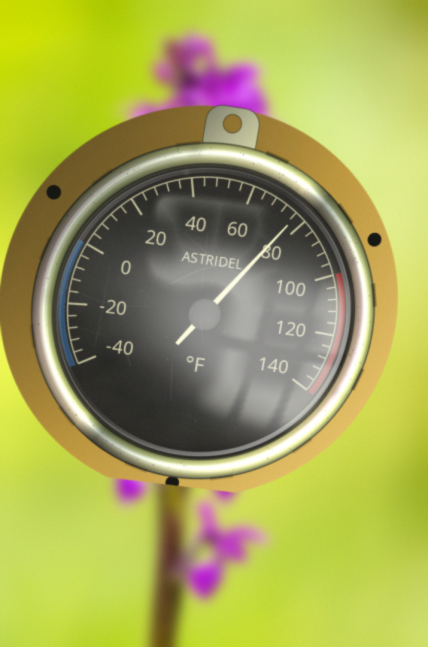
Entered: 76 °F
